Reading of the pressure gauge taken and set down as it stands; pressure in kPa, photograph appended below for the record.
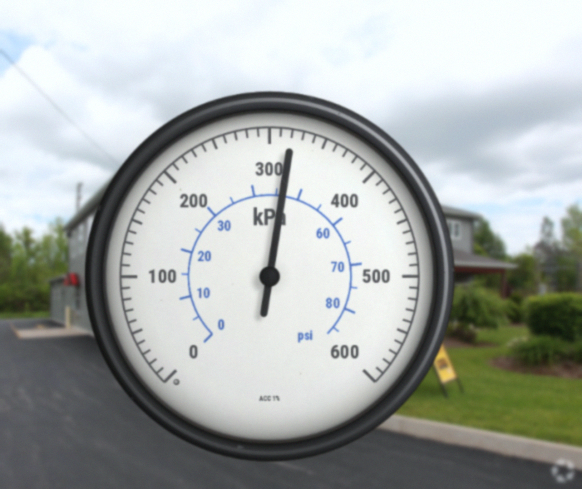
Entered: 320 kPa
